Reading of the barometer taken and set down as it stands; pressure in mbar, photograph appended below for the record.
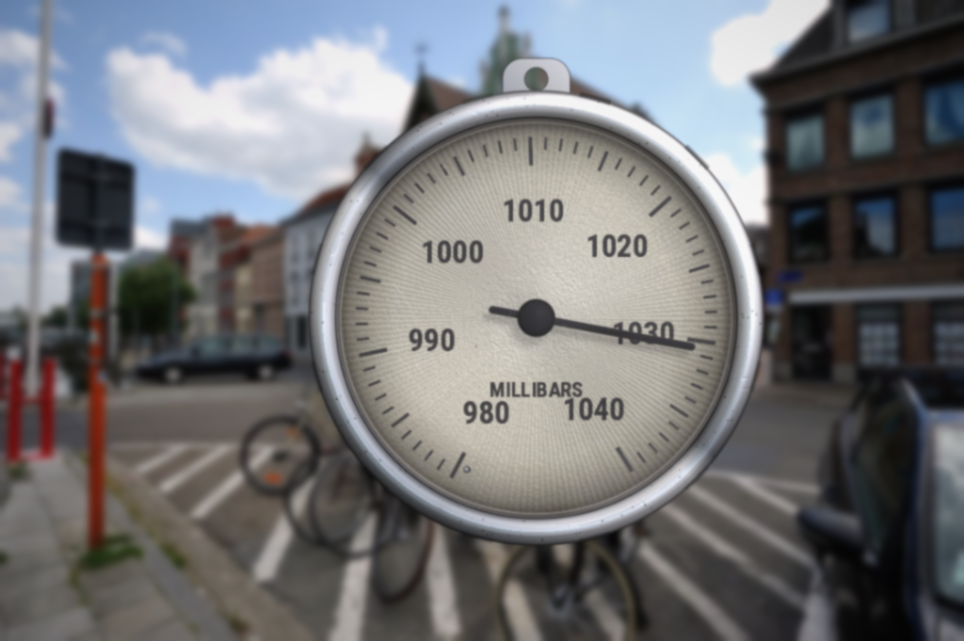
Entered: 1030.5 mbar
